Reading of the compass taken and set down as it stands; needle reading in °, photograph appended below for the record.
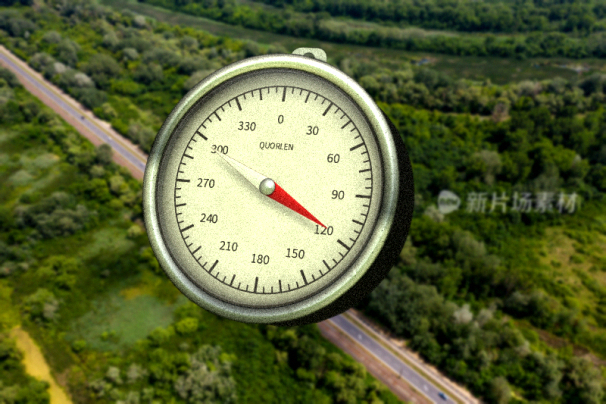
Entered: 117.5 °
